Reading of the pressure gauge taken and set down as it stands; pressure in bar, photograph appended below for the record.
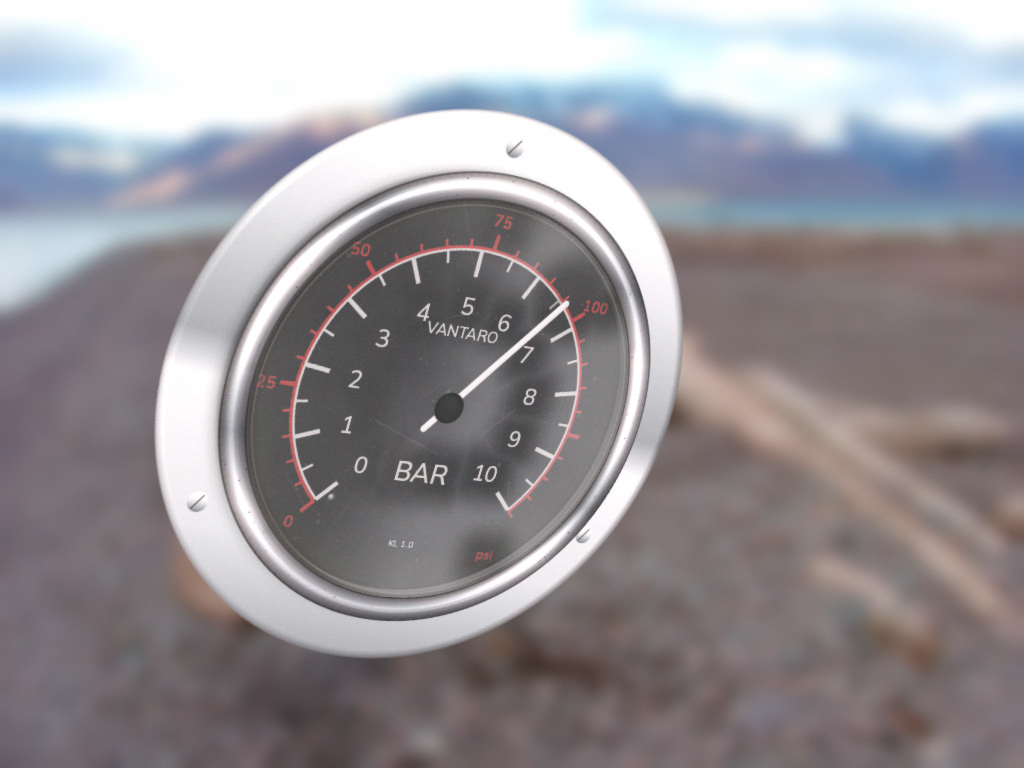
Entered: 6.5 bar
